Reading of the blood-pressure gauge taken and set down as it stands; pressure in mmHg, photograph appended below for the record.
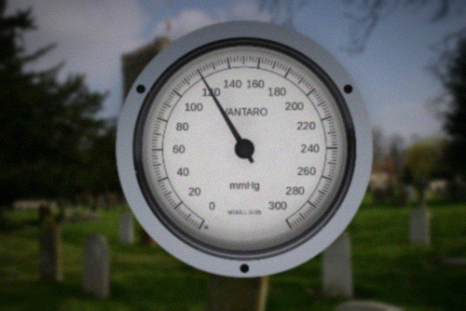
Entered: 120 mmHg
